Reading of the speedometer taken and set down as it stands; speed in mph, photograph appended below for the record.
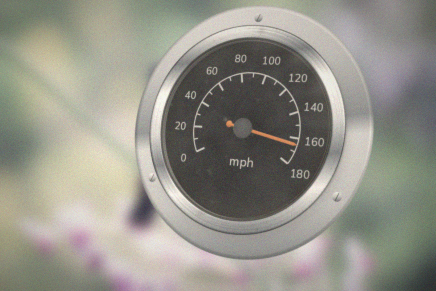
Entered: 165 mph
